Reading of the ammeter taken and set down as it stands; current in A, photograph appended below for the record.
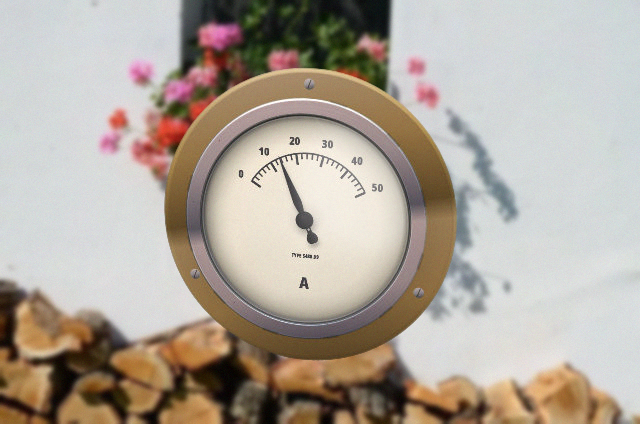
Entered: 14 A
